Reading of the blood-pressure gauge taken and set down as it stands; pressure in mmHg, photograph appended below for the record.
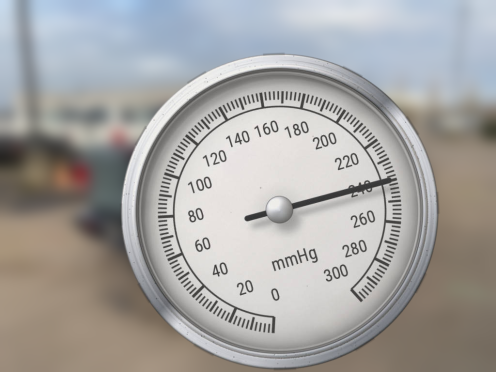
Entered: 240 mmHg
